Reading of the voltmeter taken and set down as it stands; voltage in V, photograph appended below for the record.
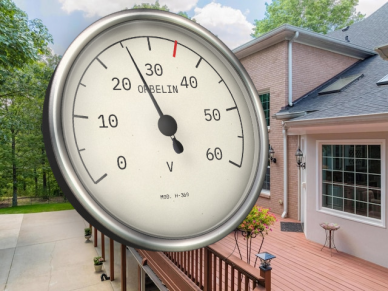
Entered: 25 V
